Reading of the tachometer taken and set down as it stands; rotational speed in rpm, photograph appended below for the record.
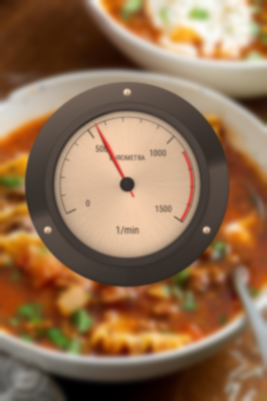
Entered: 550 rpm
